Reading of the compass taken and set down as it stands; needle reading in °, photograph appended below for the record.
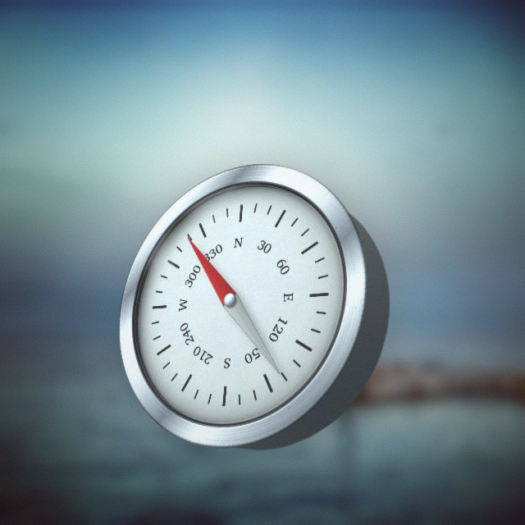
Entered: 320 °
